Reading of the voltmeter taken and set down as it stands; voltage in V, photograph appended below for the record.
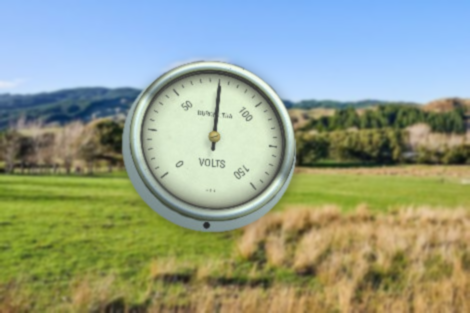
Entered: 75 V
